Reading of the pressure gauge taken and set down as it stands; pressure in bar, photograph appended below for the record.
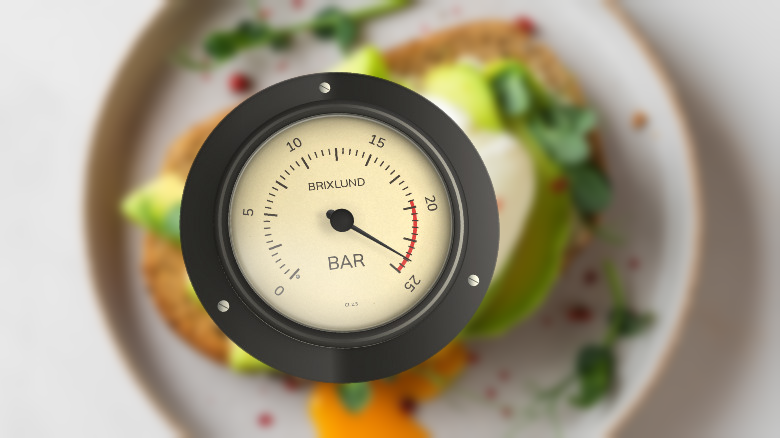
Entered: 24 bar
